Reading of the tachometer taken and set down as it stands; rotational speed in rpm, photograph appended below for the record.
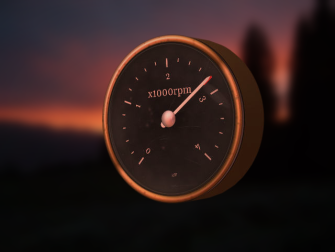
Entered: 2800 rpm
